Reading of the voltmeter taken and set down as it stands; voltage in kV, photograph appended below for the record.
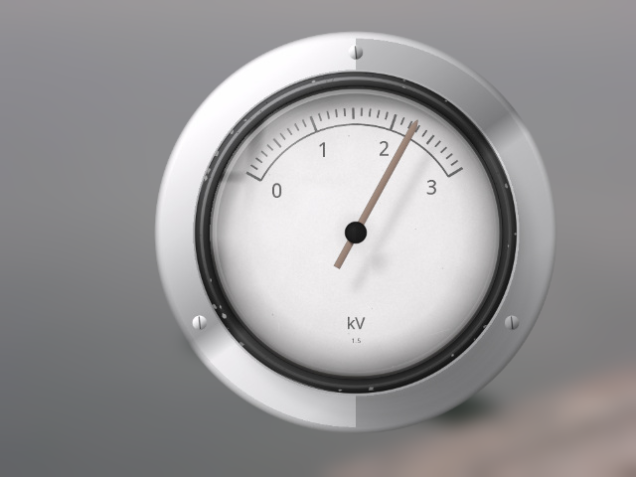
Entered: 2.25 kV
